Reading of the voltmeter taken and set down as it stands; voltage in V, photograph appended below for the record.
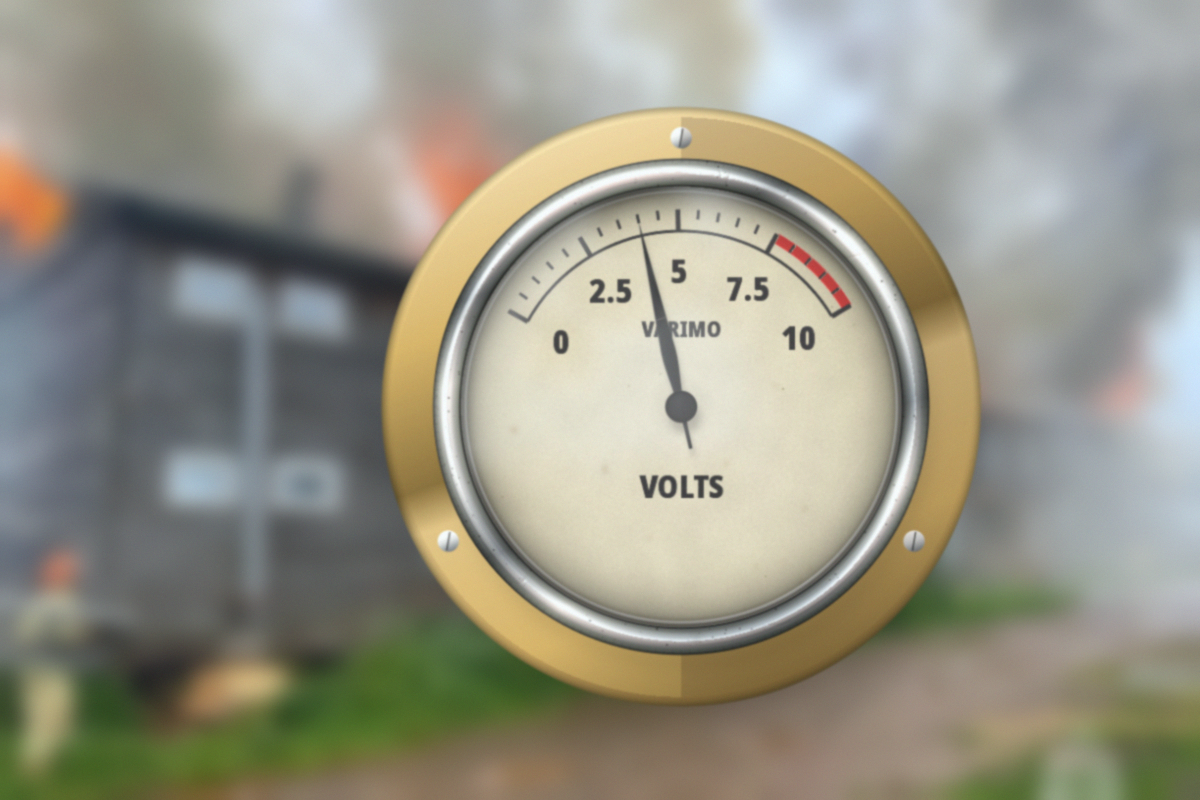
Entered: 4 V
